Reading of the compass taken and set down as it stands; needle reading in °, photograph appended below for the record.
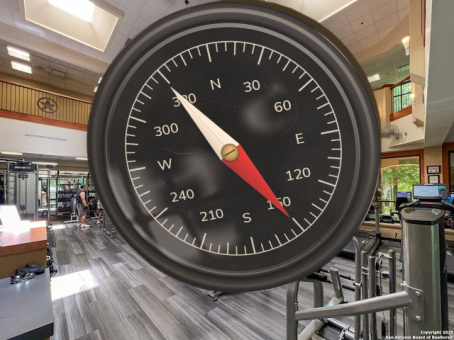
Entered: 150 °
